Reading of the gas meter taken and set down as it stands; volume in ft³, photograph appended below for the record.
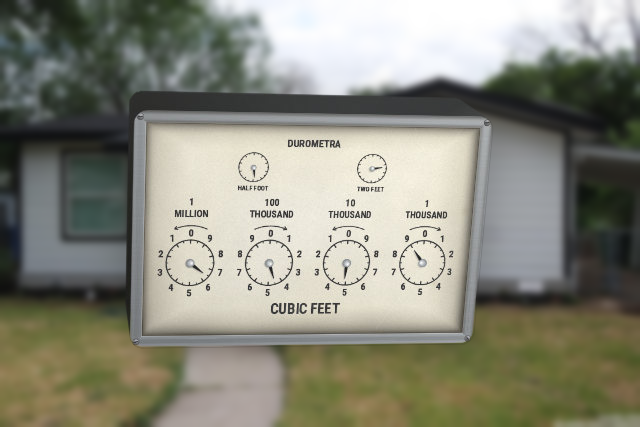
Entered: 644900 ft³
